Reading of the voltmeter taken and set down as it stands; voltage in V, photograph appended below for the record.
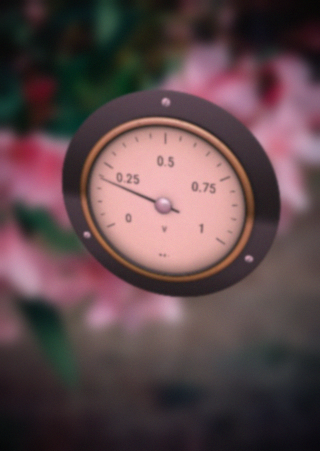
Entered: 0.2 V
